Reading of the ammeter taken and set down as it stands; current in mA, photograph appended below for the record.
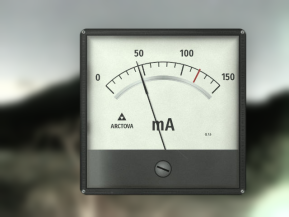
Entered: 45 mA
